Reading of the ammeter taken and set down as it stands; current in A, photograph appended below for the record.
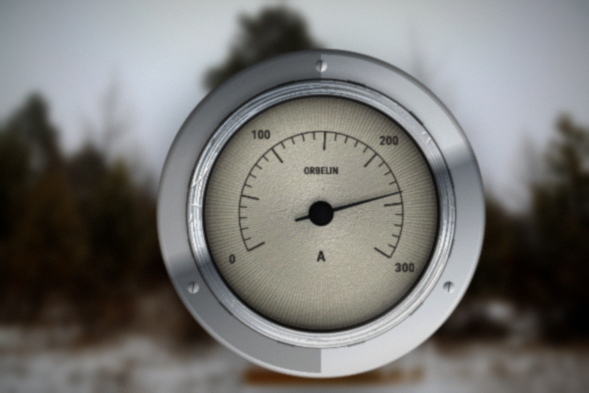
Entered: 240 A
